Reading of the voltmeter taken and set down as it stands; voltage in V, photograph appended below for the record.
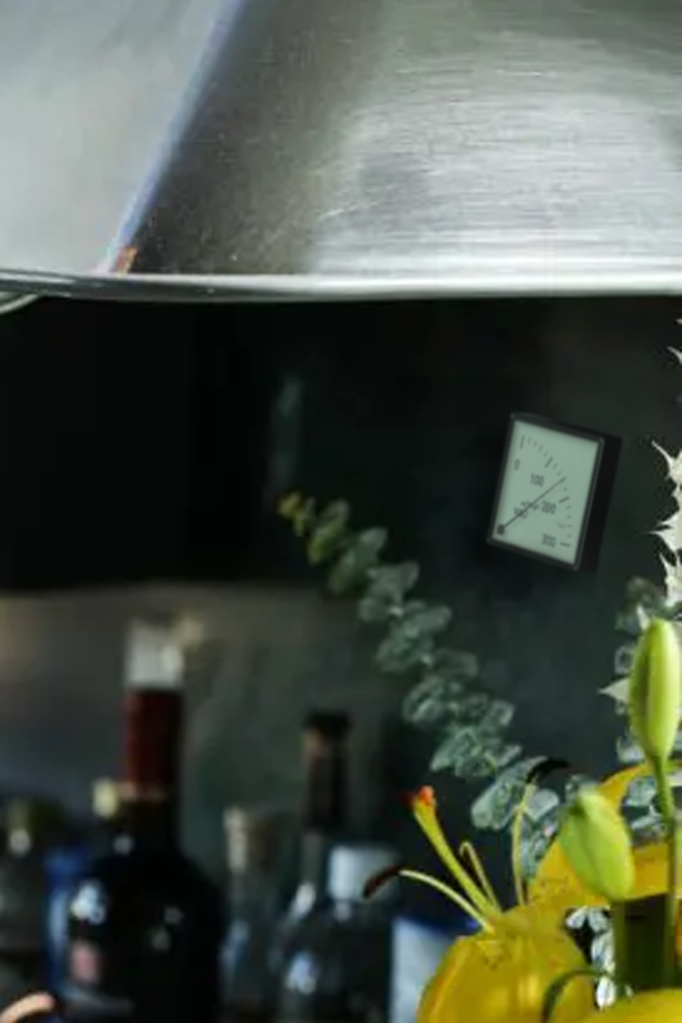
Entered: 160 V
